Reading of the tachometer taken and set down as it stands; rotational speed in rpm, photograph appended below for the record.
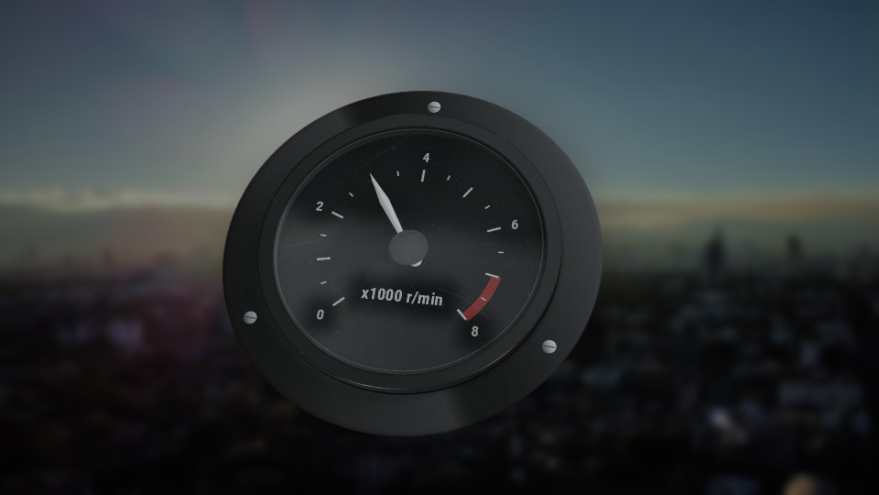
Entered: 3000 rpm
